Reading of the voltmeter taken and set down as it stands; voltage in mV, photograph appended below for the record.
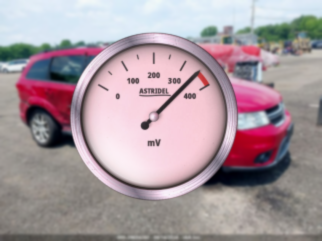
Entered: 350 mV
